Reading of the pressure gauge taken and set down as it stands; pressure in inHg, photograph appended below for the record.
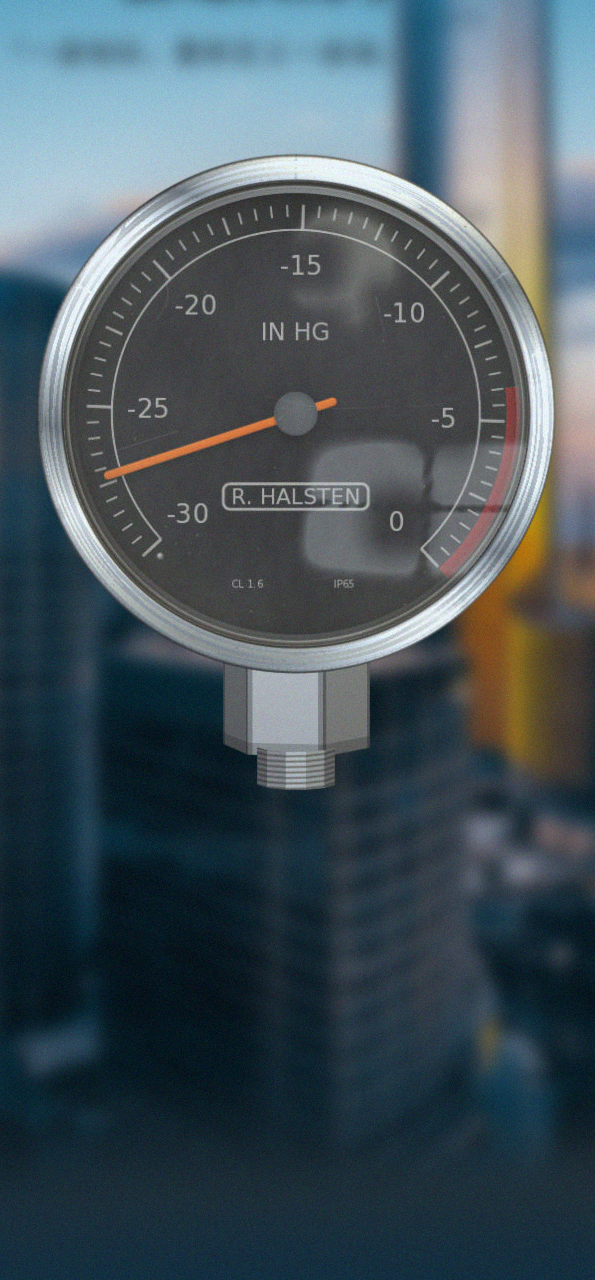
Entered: -27.25 inHg
